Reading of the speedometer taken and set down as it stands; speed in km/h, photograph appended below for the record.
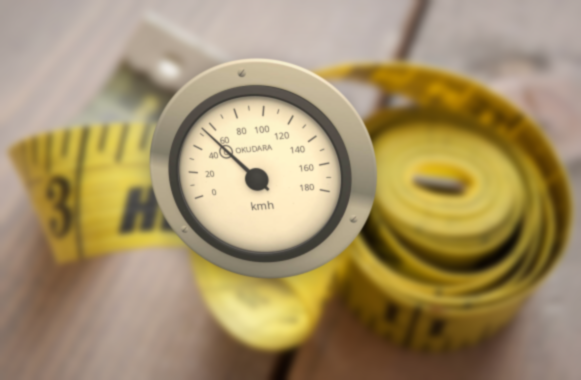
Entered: 55 km/h
